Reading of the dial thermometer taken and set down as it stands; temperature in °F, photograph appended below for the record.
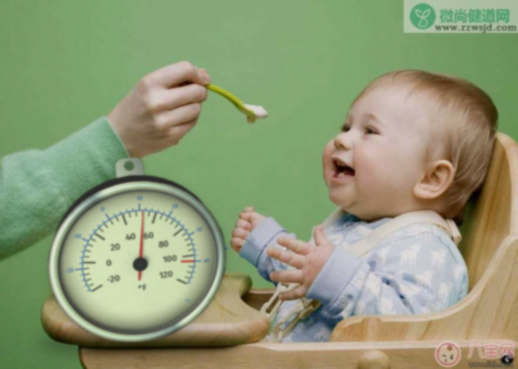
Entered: 52 °F
